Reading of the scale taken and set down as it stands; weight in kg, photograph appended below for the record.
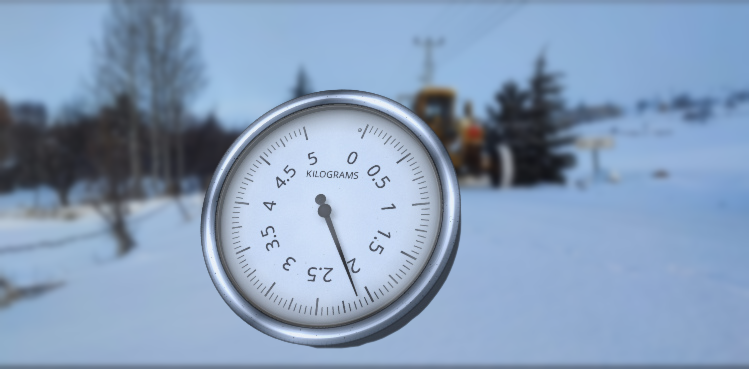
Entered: 2.1 kg
